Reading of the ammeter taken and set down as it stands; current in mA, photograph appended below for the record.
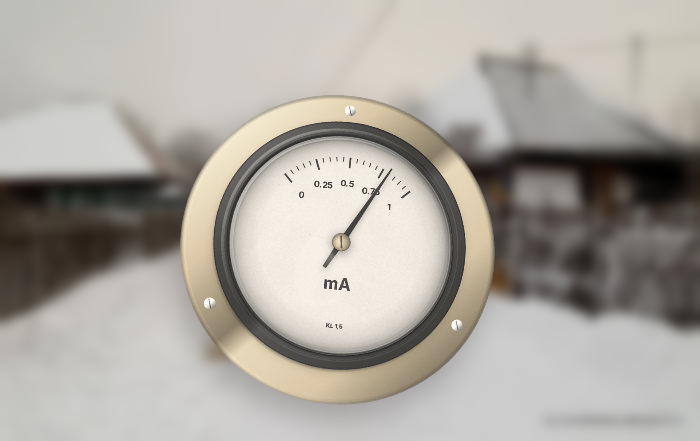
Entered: 0.8 mA
